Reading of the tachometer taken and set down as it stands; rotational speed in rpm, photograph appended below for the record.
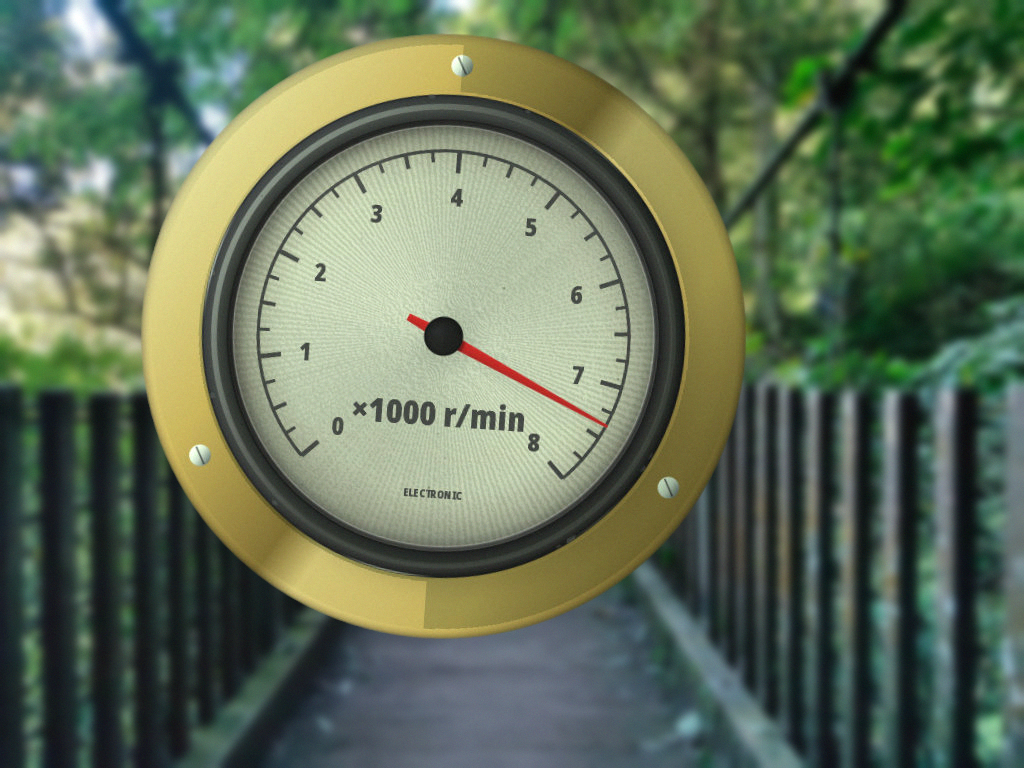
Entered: 7375 rpm
